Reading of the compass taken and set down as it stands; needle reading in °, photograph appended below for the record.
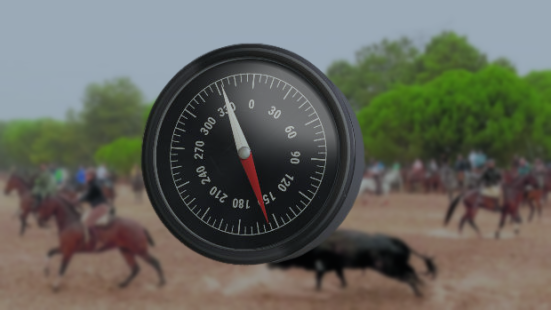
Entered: 155 °
